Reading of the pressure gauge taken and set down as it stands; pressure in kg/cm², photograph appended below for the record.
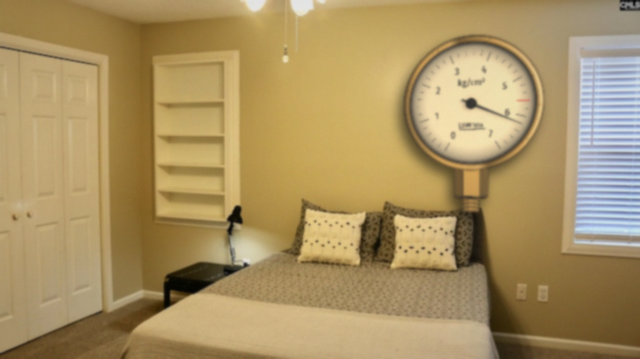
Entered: 6.2 kg/cm²
